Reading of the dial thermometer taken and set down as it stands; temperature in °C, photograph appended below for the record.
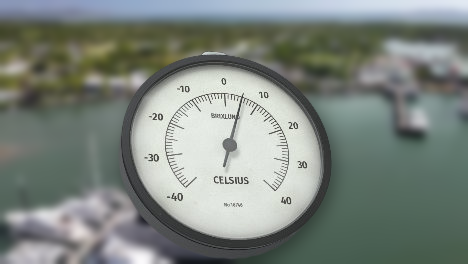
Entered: 5 °C
